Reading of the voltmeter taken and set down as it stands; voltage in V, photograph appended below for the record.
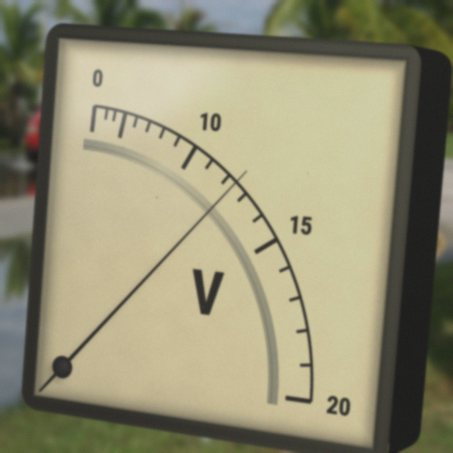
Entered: 12.5 V
